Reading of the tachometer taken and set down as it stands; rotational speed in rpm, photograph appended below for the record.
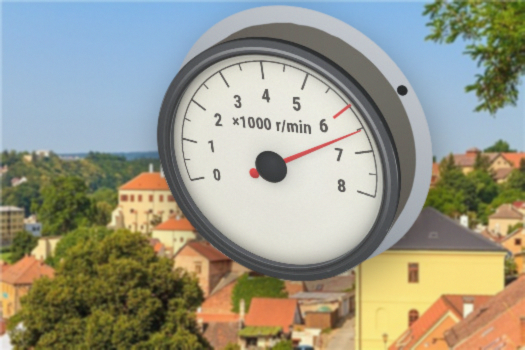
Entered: 6500 rpm
